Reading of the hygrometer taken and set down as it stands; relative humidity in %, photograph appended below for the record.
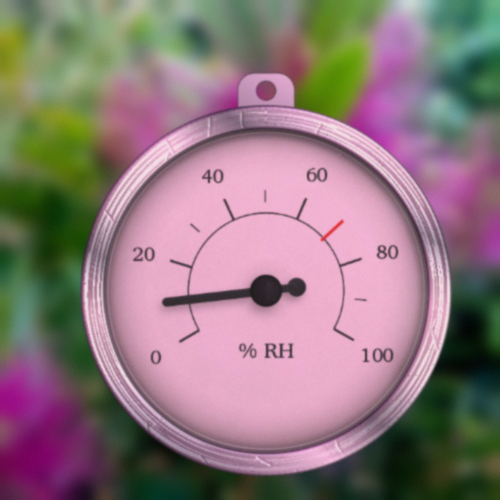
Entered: 10 %
